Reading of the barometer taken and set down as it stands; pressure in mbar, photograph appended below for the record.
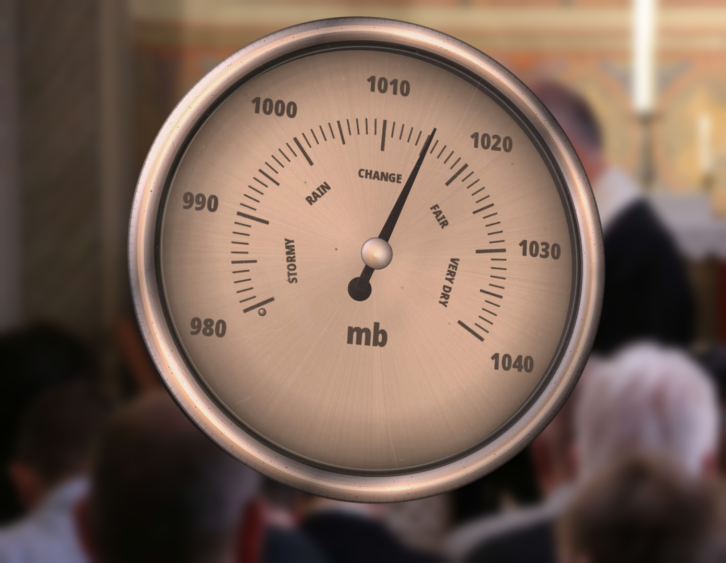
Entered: 1015 mbar
